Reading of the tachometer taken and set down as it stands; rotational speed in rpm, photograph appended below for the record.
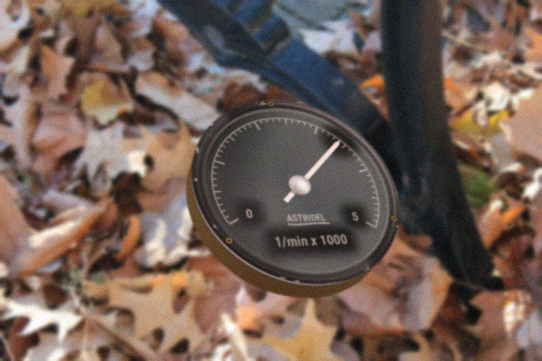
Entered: 3400 rpm
